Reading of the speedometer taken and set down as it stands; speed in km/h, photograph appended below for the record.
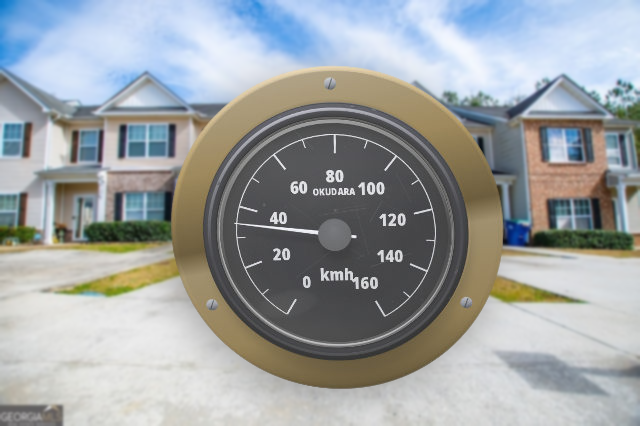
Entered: 35 km/h
